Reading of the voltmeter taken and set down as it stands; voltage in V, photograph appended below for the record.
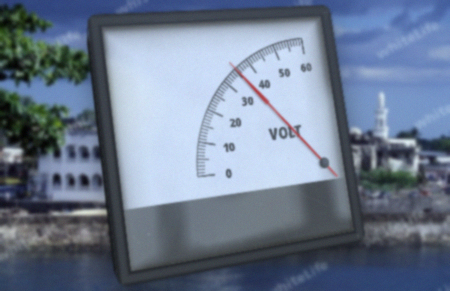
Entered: 35 V
